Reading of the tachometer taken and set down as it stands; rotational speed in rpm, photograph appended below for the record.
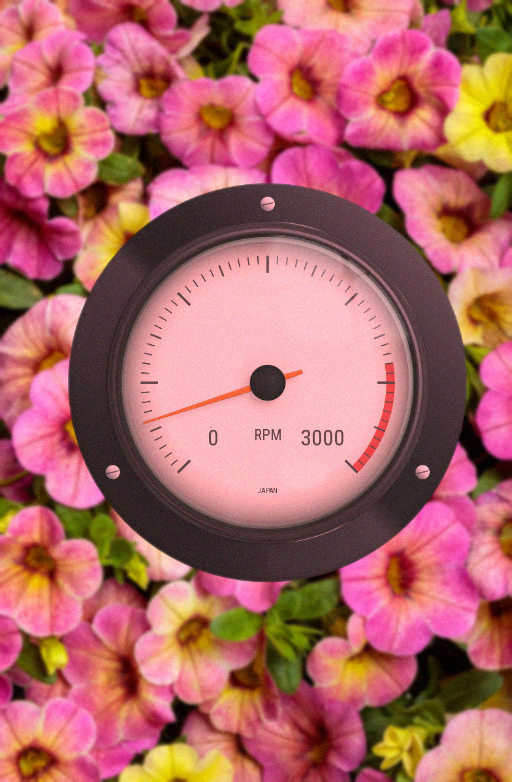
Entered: 300 rpm
